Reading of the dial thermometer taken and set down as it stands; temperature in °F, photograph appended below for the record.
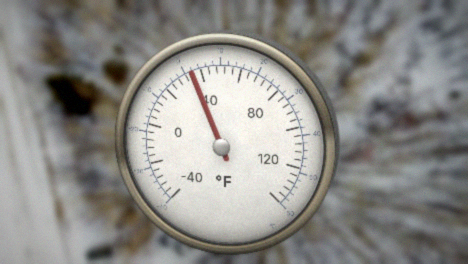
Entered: 36 °F
